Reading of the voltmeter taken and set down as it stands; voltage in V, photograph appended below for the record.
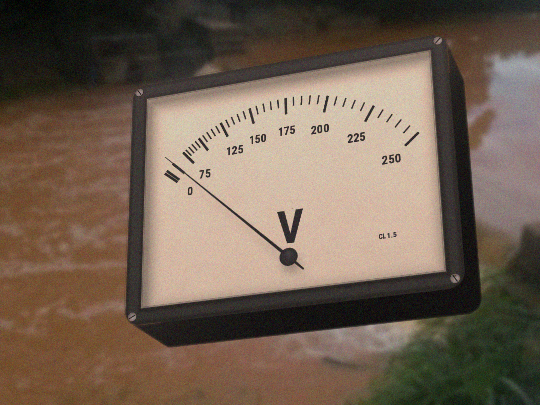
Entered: 50 V
